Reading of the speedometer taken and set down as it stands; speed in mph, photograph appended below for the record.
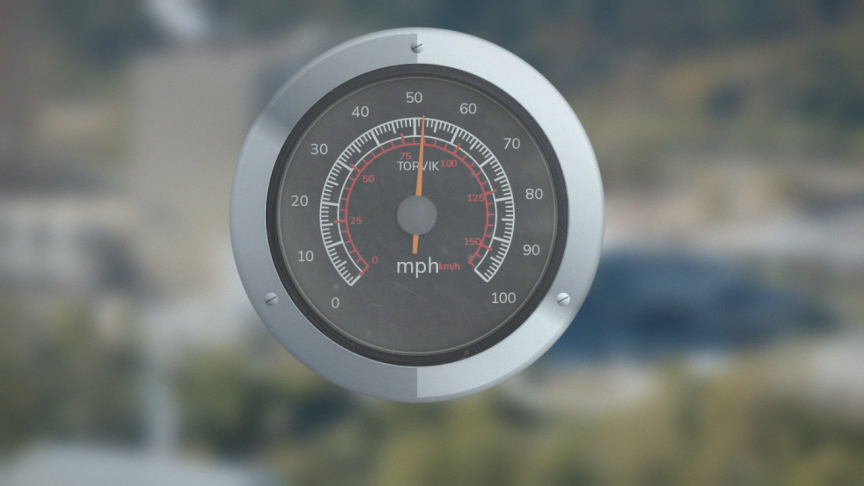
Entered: 52 mph
